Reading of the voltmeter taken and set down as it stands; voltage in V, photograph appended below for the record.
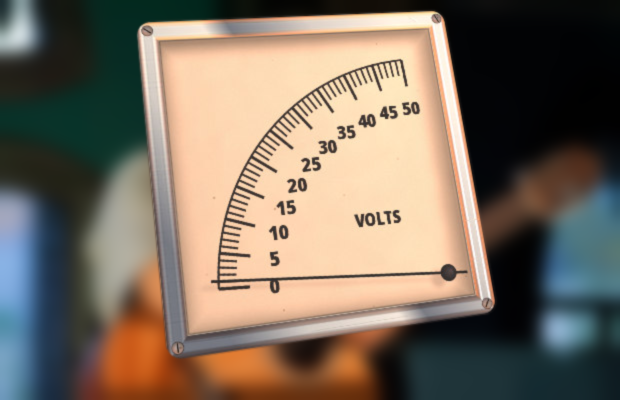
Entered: 1 V
